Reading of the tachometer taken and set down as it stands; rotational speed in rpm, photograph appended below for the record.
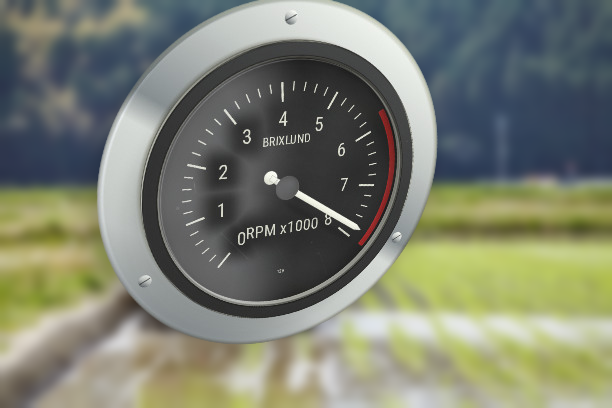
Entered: 7800 rpm
